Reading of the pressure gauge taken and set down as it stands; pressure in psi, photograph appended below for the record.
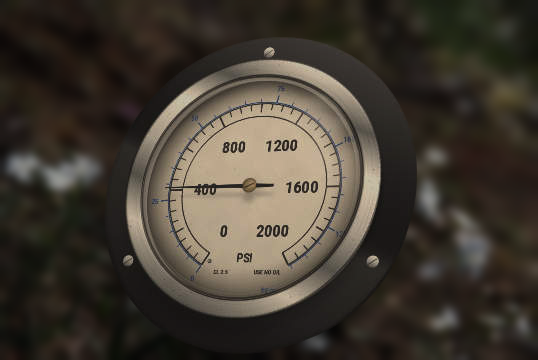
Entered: 400 psi
